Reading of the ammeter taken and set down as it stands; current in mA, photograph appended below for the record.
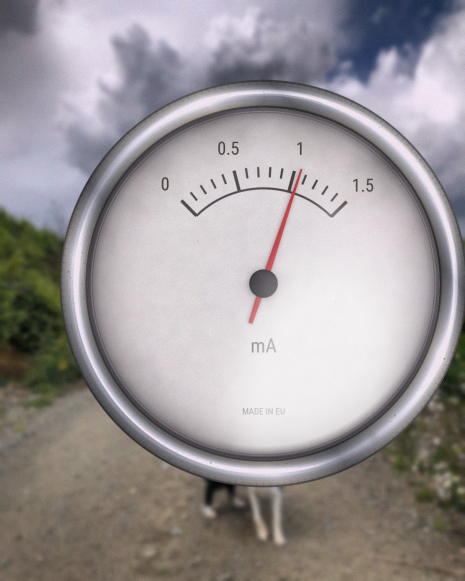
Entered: 1.05 mA
